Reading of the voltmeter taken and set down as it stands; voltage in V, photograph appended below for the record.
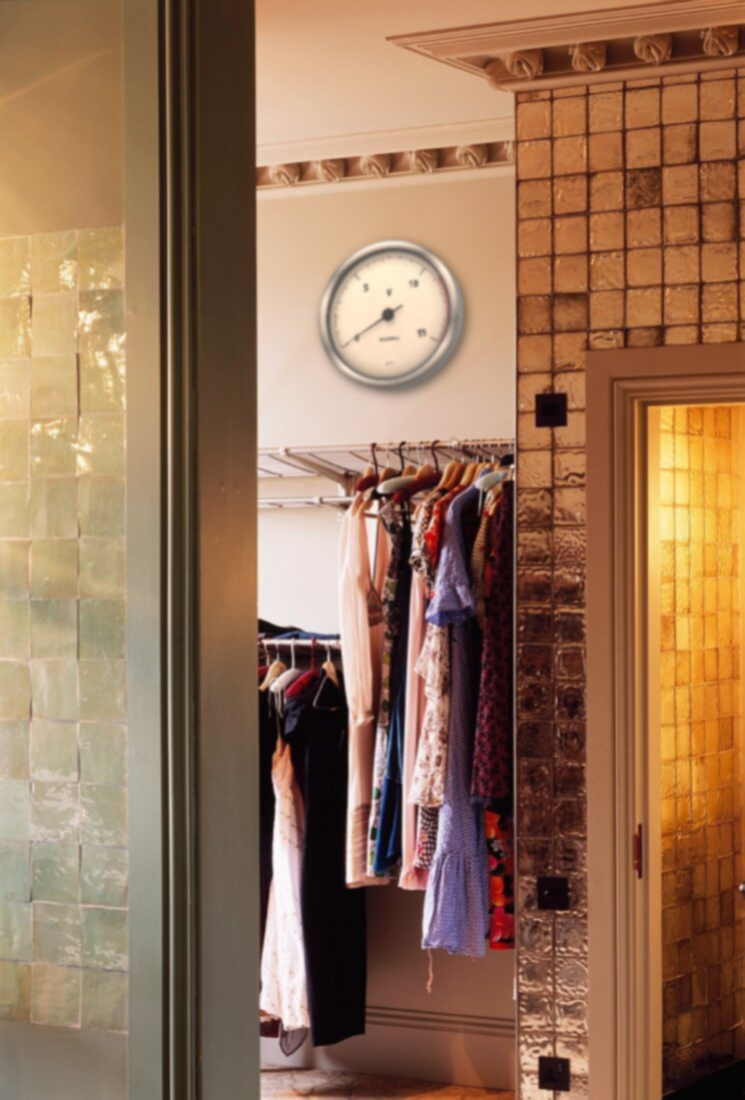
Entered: 0 V
